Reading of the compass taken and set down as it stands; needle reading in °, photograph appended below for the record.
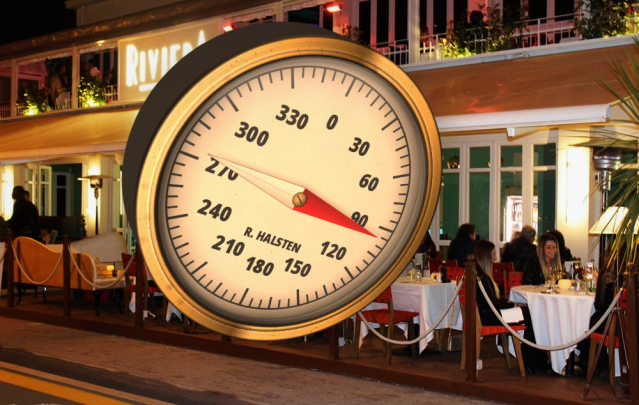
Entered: 95 °
